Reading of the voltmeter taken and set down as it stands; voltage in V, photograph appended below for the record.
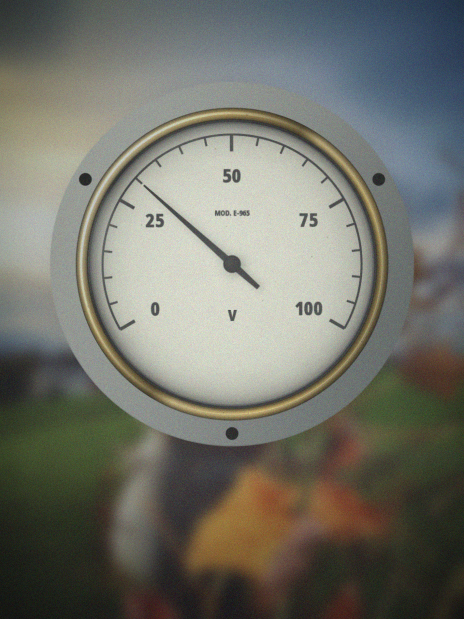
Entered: 30 V
